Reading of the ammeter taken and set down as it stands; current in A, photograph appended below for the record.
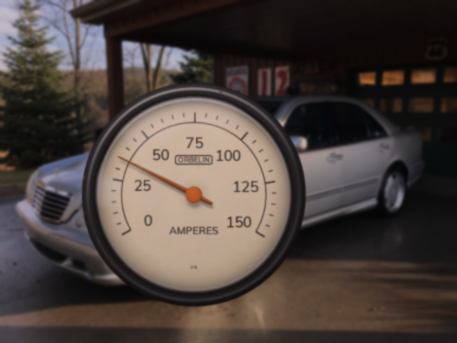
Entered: 35 A
